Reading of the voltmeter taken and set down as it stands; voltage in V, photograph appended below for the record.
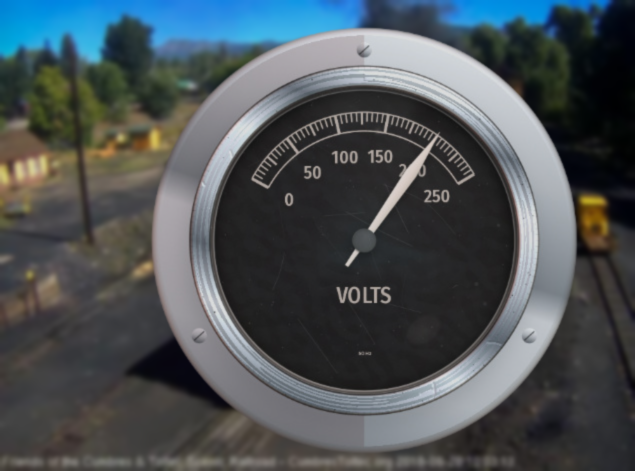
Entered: 200 V
